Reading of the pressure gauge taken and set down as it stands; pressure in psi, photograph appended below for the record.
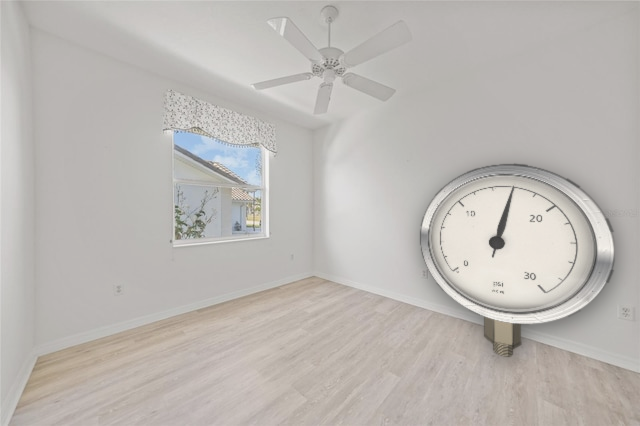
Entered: 16 psi
